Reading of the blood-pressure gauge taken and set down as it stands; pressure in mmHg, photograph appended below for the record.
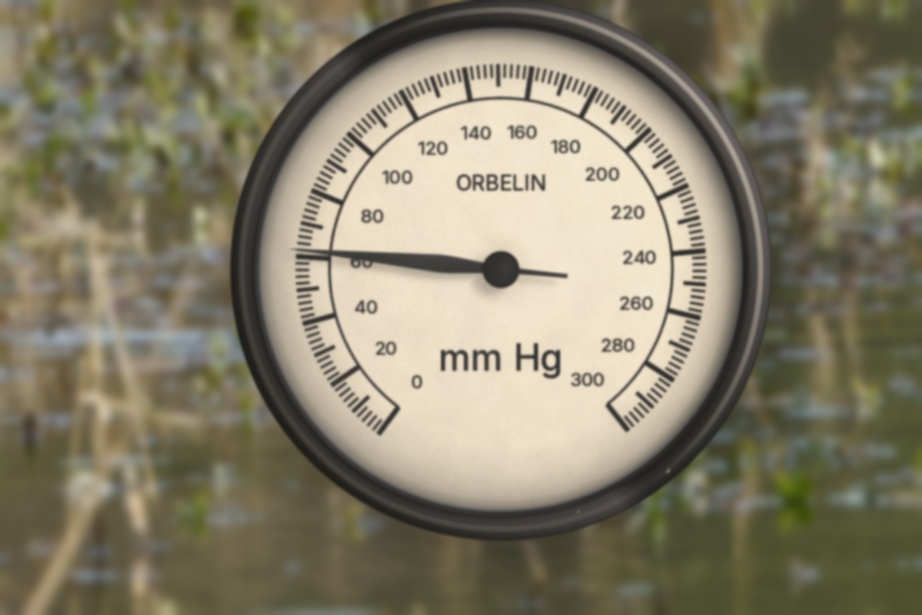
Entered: 62 mmHg
